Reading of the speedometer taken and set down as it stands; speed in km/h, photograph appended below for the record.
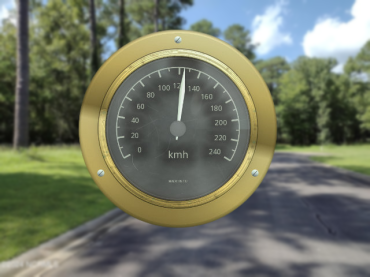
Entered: 125 km/h
